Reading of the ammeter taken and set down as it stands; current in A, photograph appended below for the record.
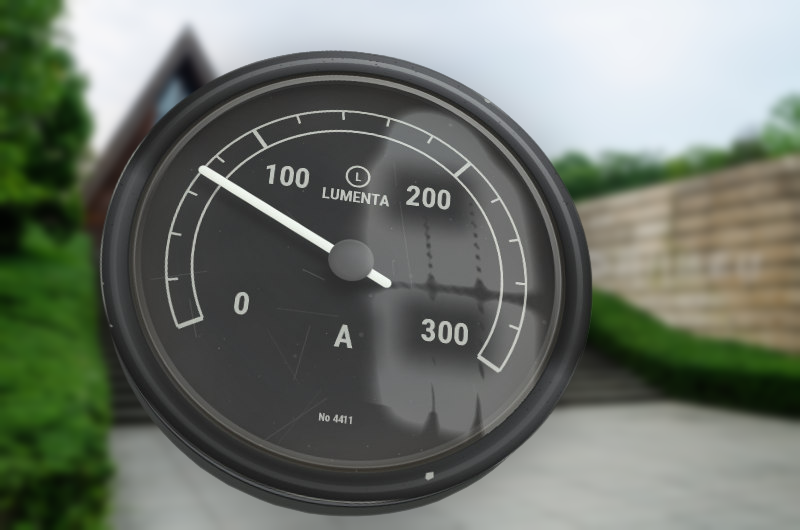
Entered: 70 A
